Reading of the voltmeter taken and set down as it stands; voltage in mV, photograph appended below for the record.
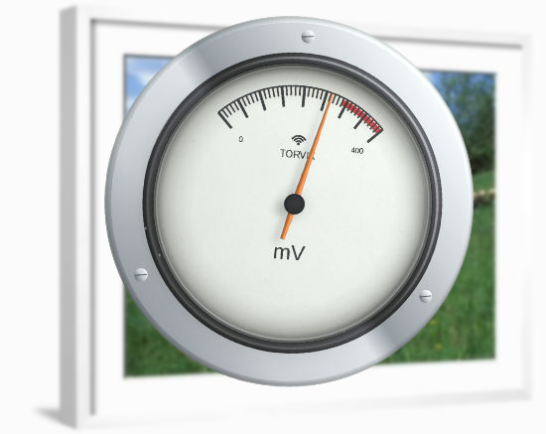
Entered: 260 mV
